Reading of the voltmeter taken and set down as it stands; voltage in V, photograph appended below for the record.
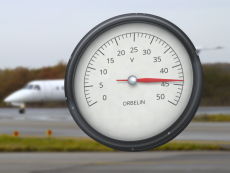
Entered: 44 V
